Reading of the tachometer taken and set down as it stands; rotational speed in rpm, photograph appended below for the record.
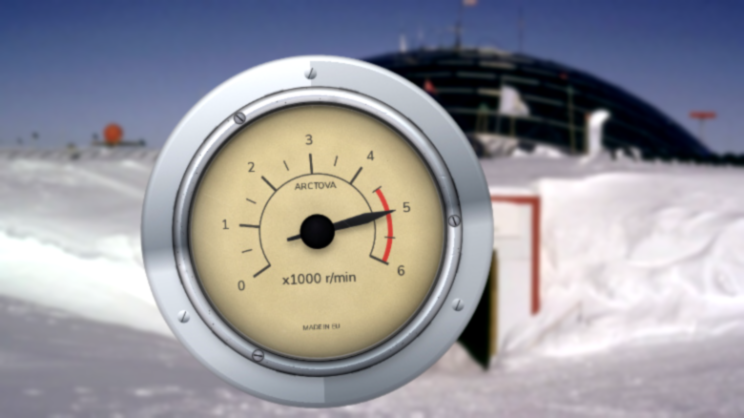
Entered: 5000 rpm
